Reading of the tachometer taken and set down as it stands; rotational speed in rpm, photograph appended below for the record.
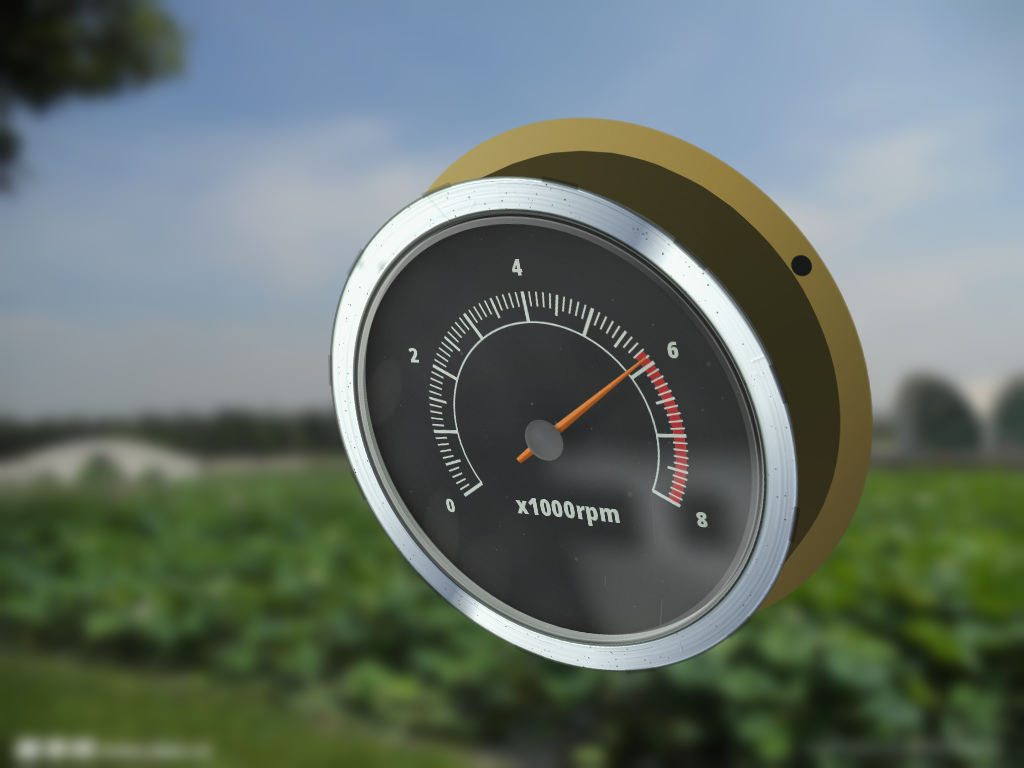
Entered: 5900 rpm
